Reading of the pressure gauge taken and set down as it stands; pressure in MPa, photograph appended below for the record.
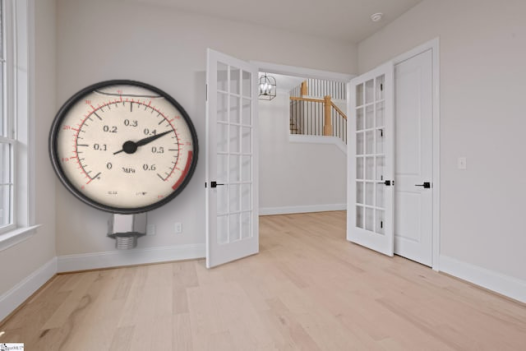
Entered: 0.44 MPa
